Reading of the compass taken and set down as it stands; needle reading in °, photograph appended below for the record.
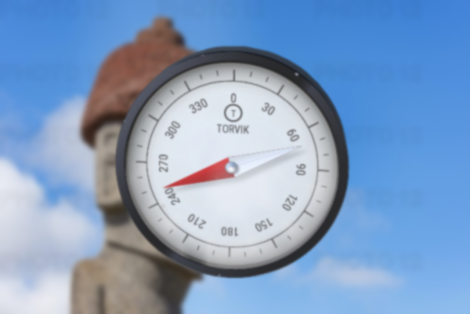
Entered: 250 °
